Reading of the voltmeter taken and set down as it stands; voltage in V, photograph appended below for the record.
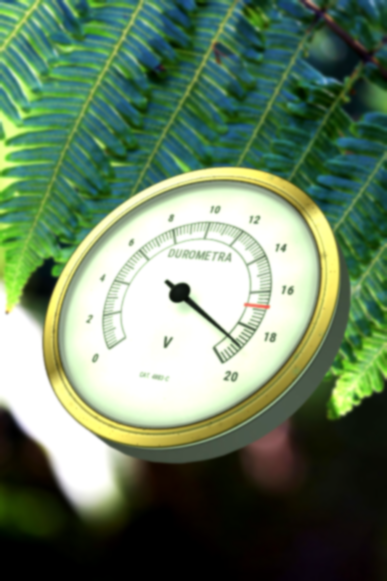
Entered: 19 V
